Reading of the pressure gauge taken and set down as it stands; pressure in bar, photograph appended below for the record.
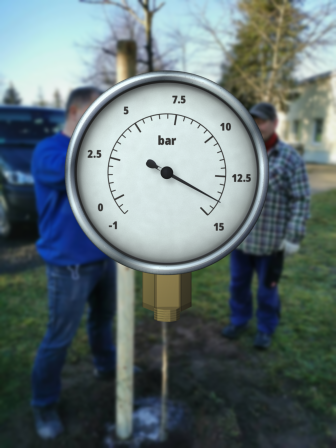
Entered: 14 bar
